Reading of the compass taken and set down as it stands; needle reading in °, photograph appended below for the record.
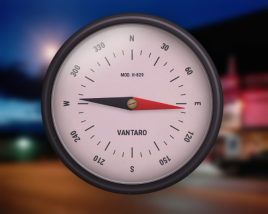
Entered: 95 °
